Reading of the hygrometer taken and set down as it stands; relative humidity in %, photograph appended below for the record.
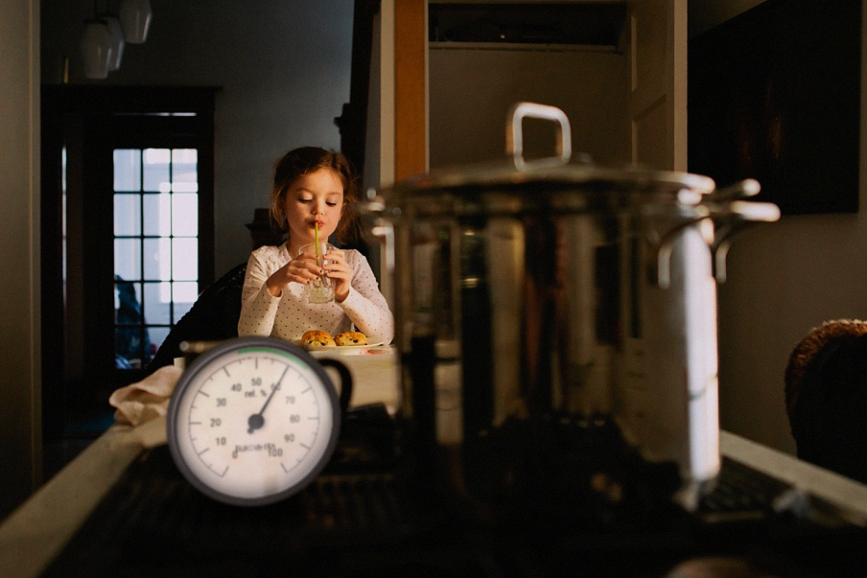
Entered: 60 %
